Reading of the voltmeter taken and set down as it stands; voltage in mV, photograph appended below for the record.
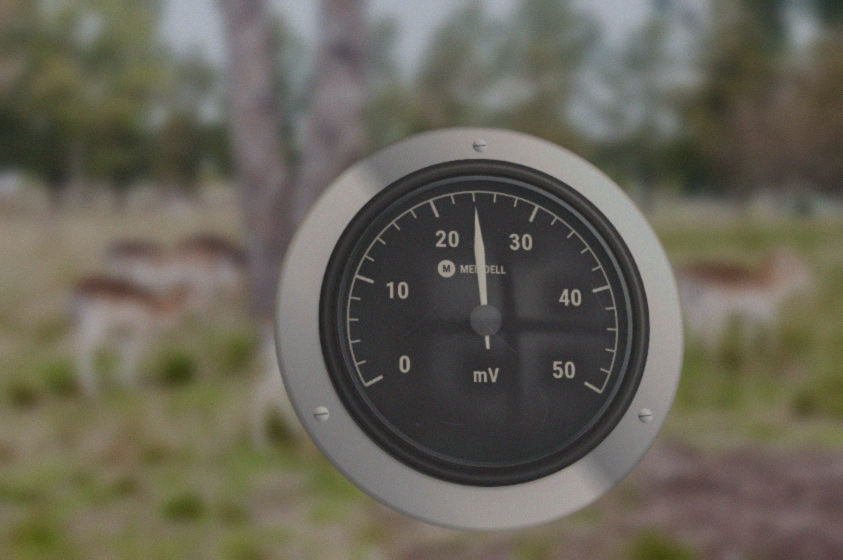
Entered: 24 mV
